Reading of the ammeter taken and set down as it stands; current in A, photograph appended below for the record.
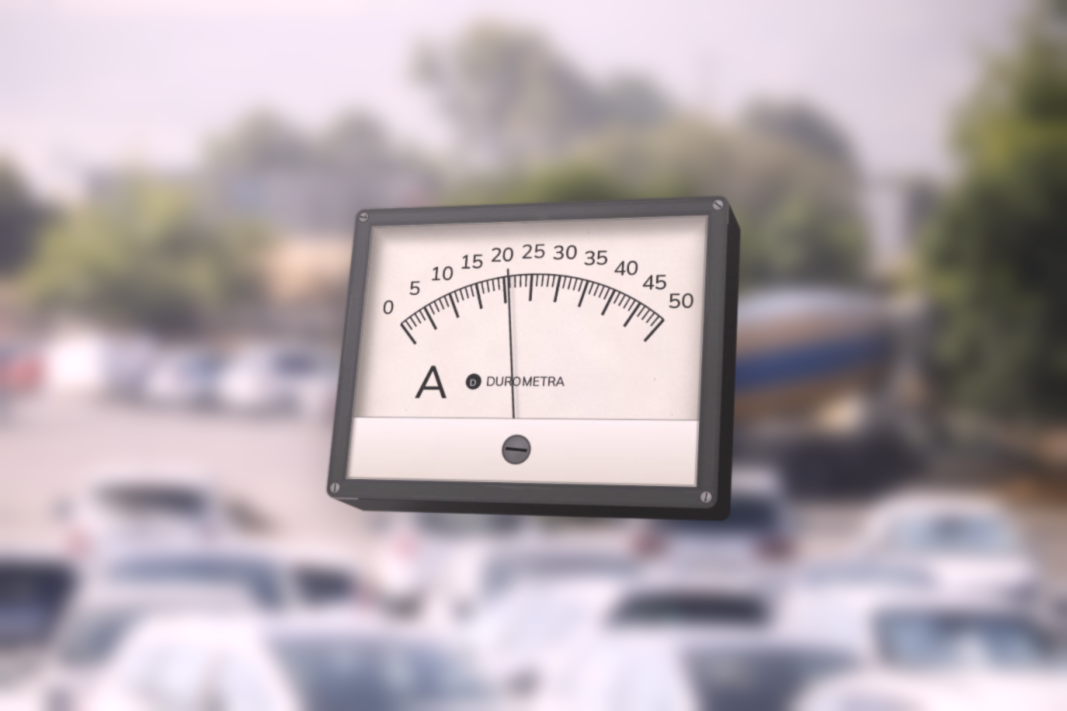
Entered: 21 A
